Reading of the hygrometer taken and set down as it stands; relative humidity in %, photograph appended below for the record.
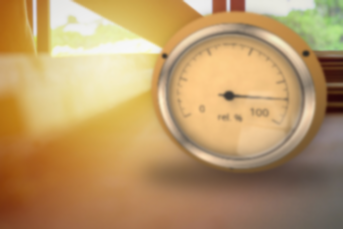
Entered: 88 %
